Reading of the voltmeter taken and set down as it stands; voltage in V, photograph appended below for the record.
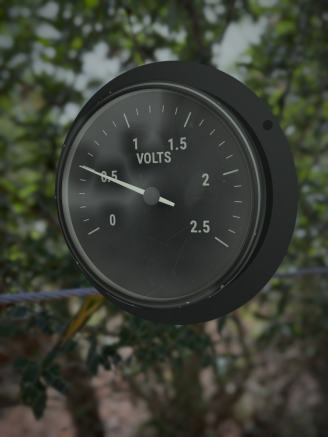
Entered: 0.5 V
